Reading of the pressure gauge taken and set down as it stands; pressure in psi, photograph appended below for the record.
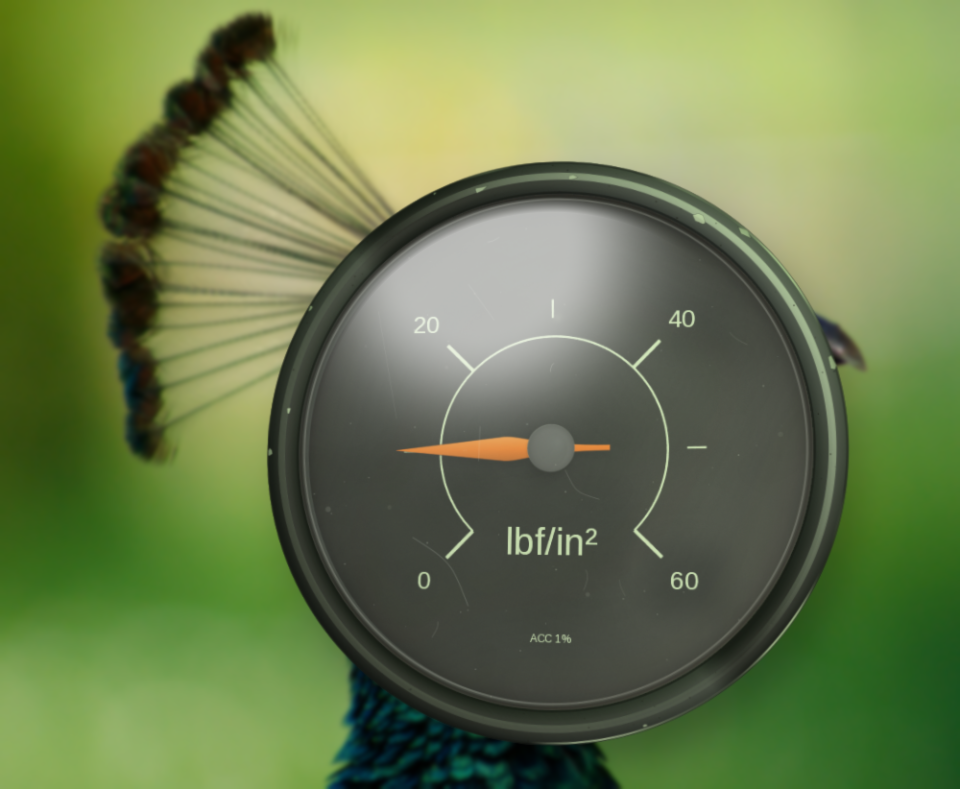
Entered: 10 psi
